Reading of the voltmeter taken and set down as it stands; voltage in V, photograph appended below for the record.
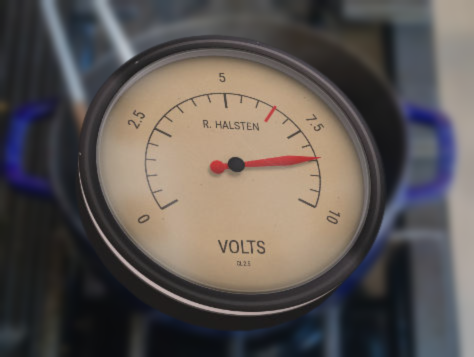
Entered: 8.5 V
